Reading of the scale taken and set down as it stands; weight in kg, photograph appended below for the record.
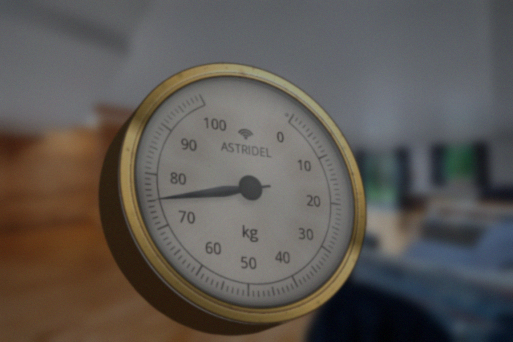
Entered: 75 kg
